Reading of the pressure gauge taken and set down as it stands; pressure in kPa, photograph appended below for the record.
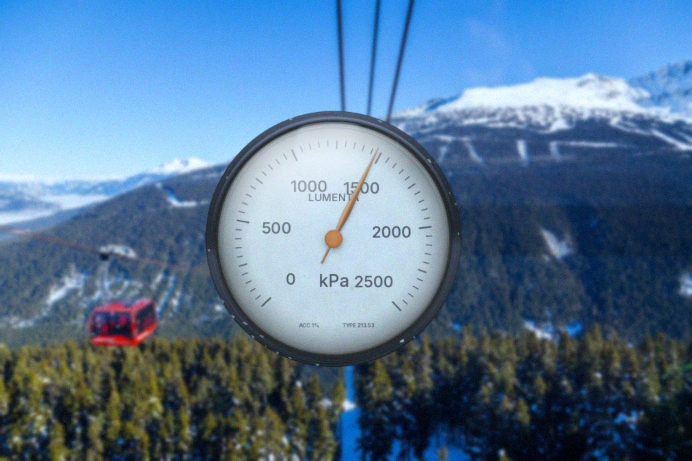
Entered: 1475 kPa
